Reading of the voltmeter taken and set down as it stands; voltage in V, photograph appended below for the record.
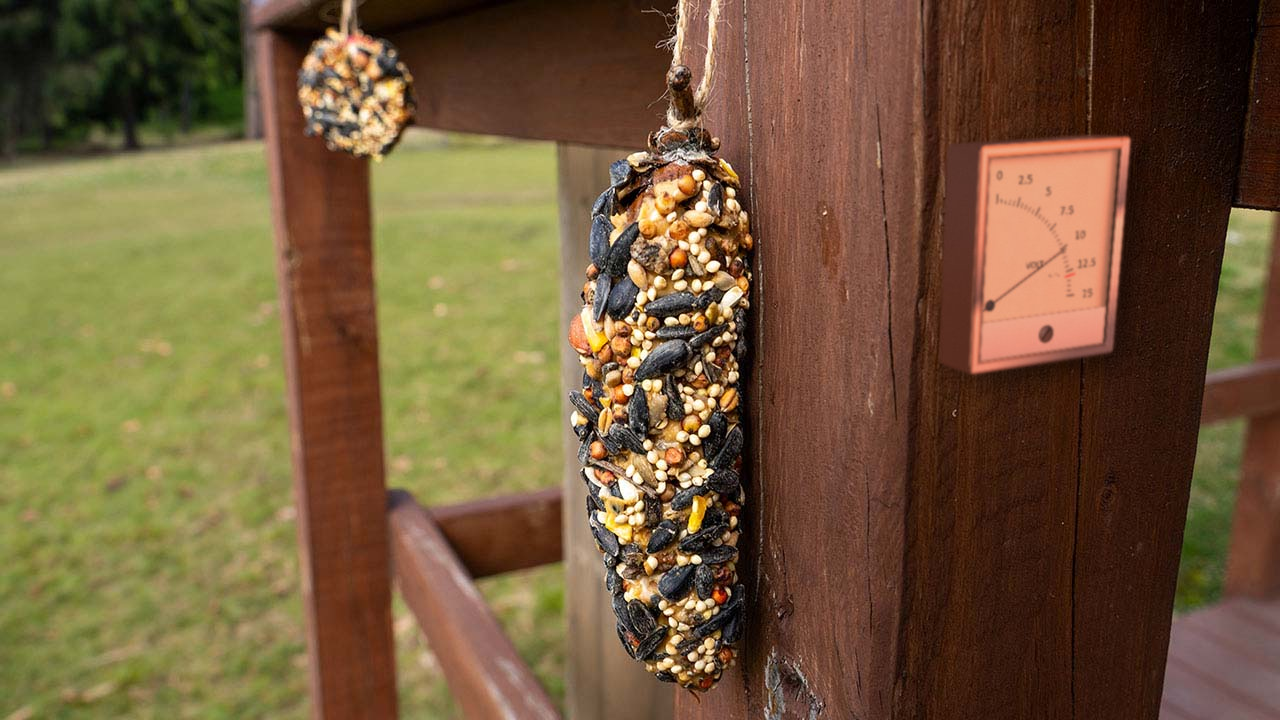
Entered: 10 V
